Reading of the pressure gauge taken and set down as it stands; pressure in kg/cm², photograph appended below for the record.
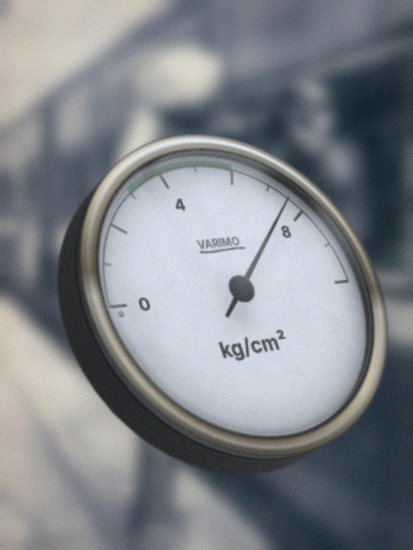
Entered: 7.5 kg/cm²
